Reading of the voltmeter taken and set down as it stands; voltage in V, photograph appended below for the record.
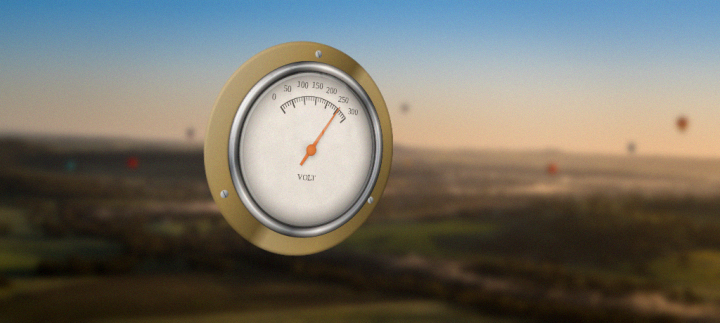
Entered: 250 V
